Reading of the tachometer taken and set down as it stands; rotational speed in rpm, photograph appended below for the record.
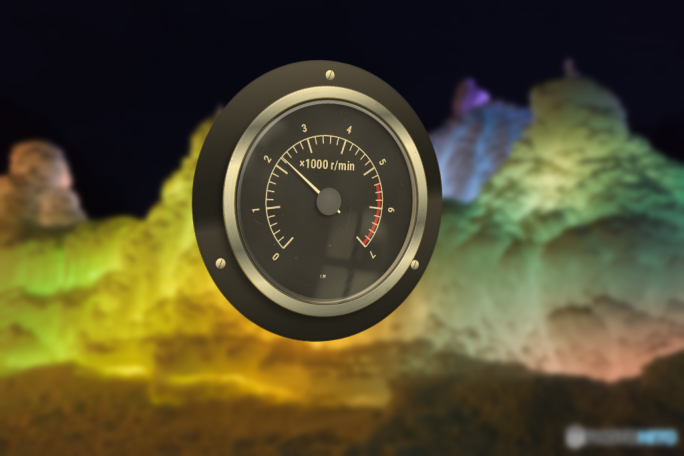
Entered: 2200 rpm
